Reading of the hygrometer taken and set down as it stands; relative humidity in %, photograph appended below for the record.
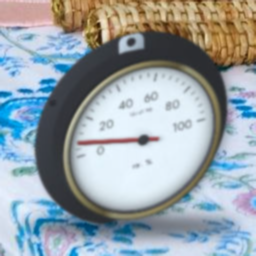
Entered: 8 %
